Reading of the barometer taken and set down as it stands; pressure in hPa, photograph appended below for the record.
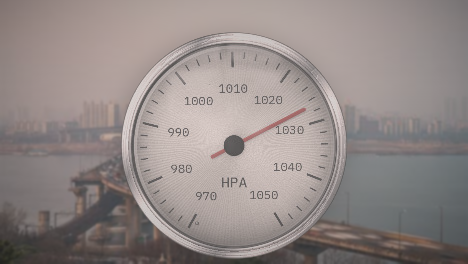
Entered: 1027 hPa
